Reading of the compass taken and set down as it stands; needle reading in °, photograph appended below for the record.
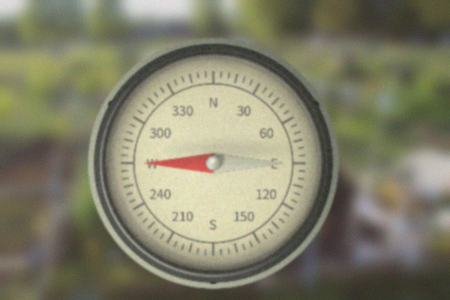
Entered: 270 °
